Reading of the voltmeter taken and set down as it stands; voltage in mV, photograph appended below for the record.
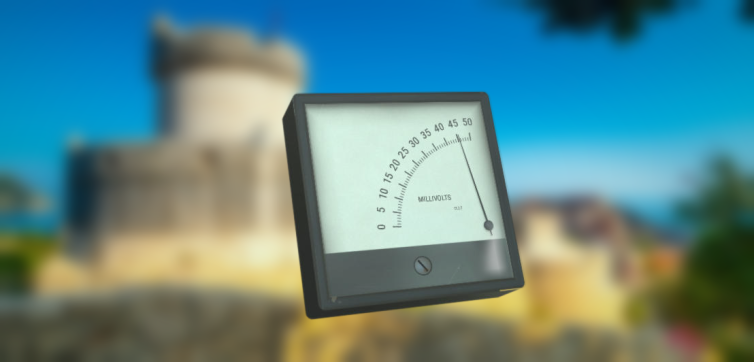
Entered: 45 mV
